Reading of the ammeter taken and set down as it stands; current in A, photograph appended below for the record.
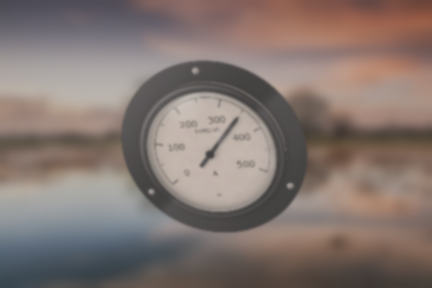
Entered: 350 A
